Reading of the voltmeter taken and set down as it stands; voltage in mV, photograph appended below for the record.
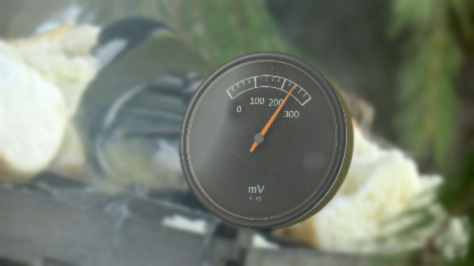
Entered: 240 mV
